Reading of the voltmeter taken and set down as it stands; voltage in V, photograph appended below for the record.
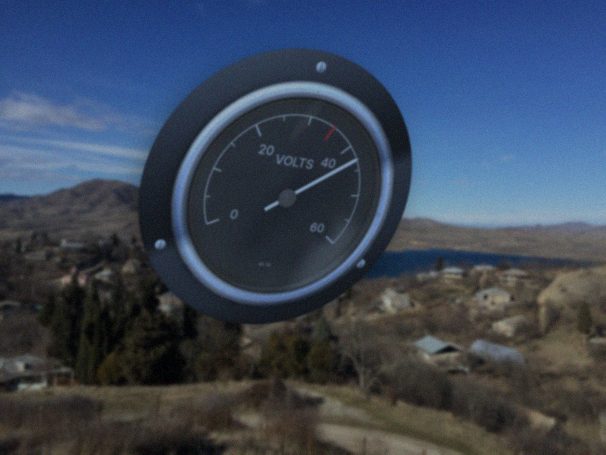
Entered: 42.5 V
